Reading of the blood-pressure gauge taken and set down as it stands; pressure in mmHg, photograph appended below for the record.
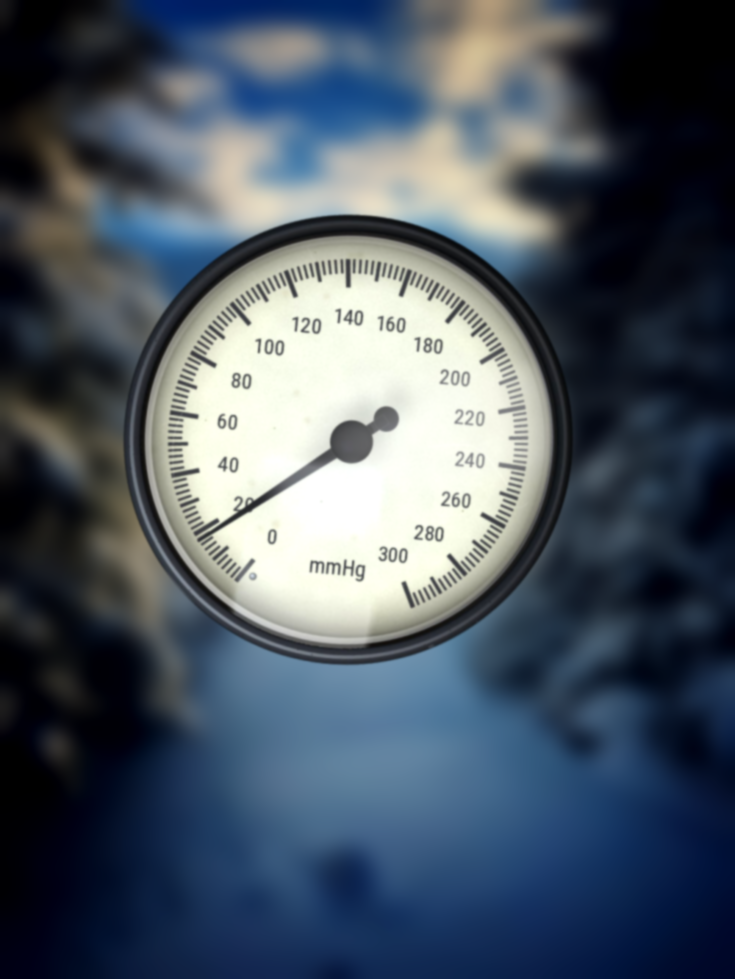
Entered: 18 mmHg
